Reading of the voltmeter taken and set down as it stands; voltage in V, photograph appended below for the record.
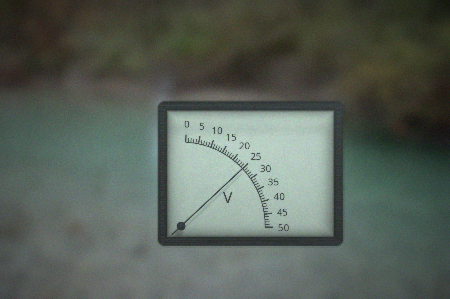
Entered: 25 V
